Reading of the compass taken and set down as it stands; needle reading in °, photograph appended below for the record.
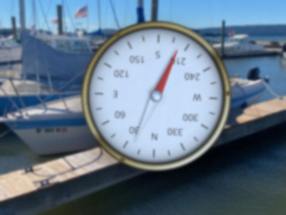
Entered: 202.5 °
